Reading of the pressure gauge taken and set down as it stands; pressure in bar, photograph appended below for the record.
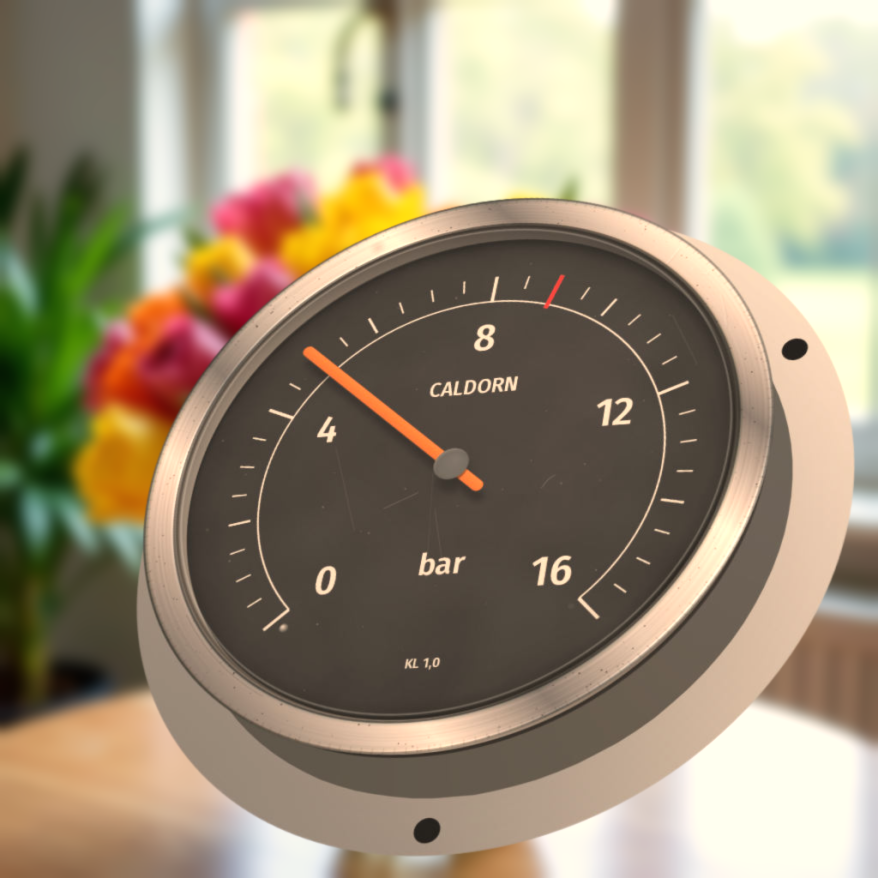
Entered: 5 bar
